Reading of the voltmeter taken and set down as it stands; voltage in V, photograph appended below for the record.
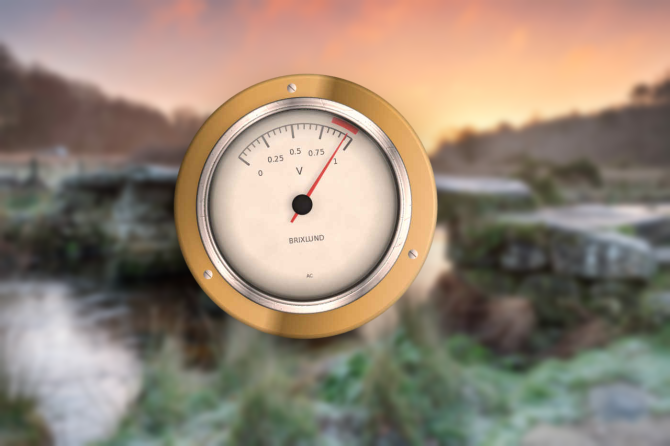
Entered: 0.95 V
